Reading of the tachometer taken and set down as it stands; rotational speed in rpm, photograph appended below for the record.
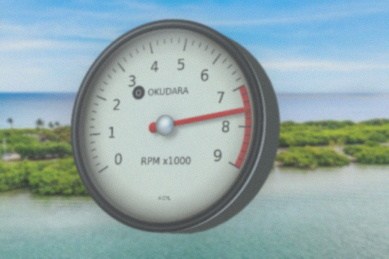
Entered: 7600 rpm
